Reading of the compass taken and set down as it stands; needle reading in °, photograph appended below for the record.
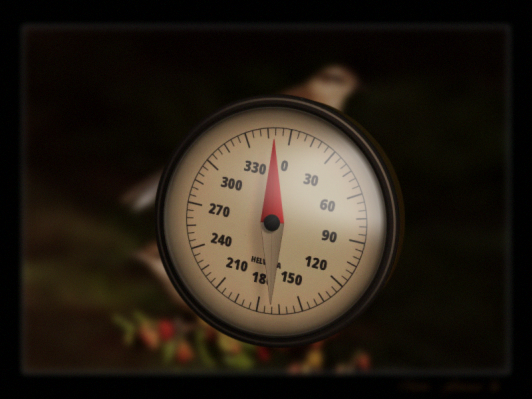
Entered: 350 °
